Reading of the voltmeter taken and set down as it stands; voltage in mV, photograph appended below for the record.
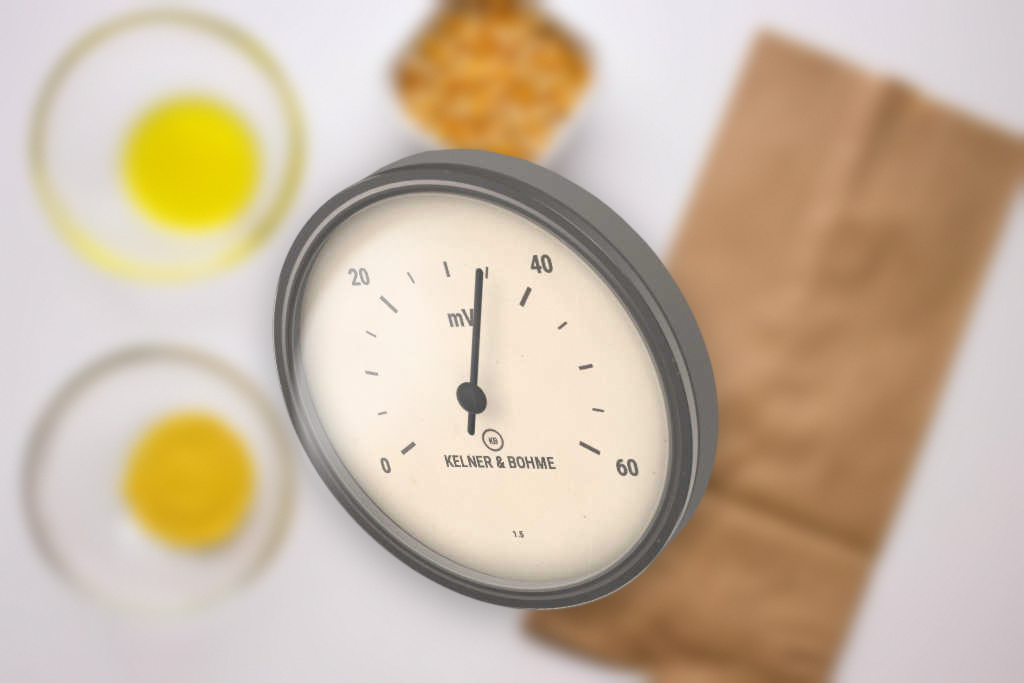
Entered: 35 mV
